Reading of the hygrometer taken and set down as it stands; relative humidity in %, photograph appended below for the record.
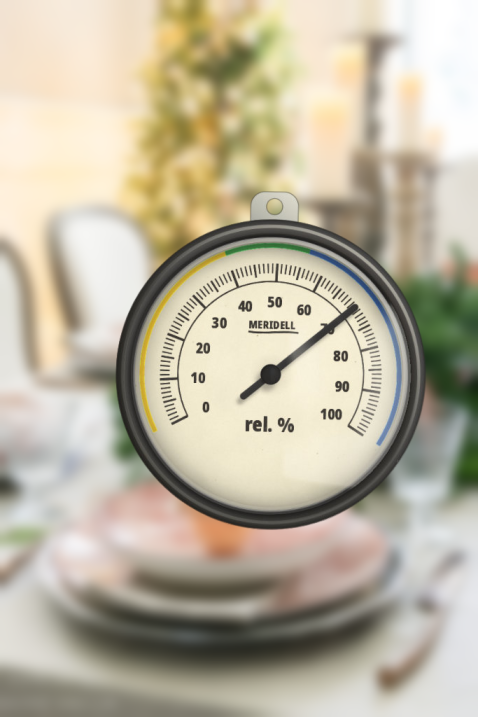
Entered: 70 %
